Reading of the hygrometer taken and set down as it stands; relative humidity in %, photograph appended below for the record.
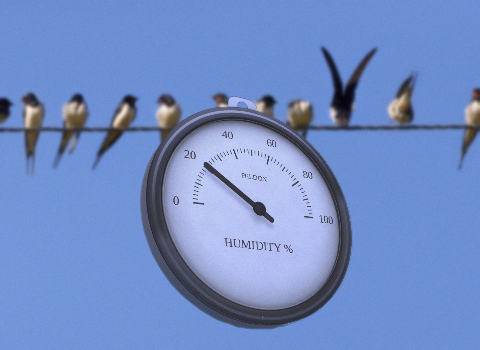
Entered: 20 %
